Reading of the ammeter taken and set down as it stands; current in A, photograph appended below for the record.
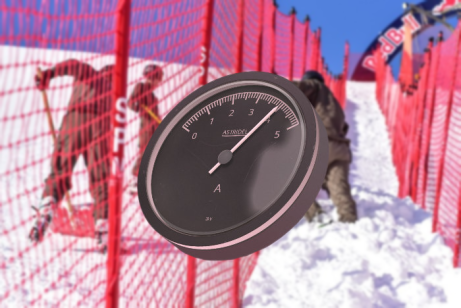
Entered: 4 A
